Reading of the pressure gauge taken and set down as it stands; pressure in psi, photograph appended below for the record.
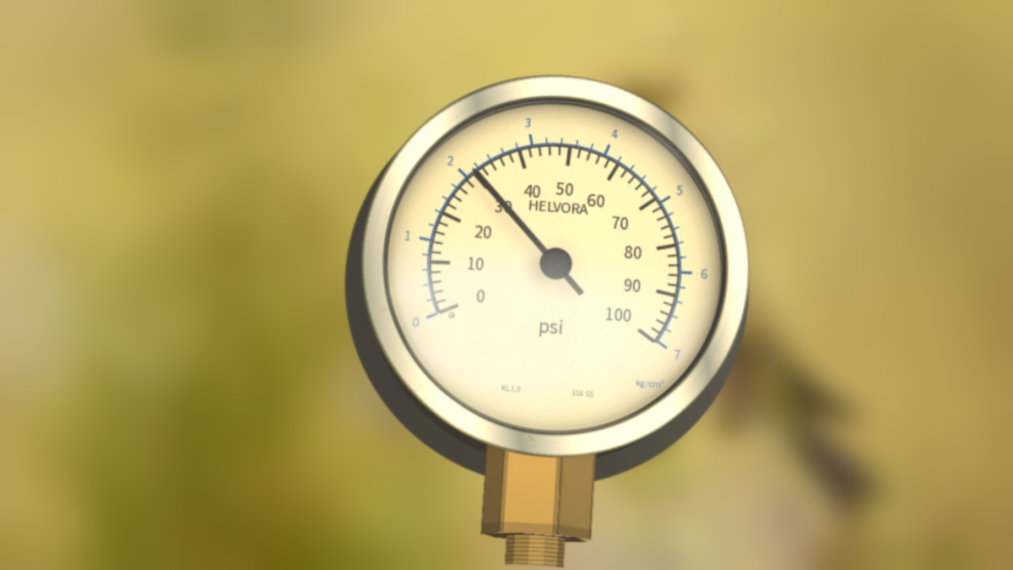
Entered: 30 psi
